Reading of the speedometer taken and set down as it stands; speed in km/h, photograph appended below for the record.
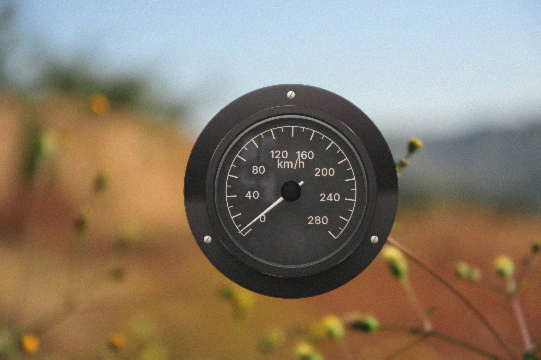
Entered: 5 km/h
